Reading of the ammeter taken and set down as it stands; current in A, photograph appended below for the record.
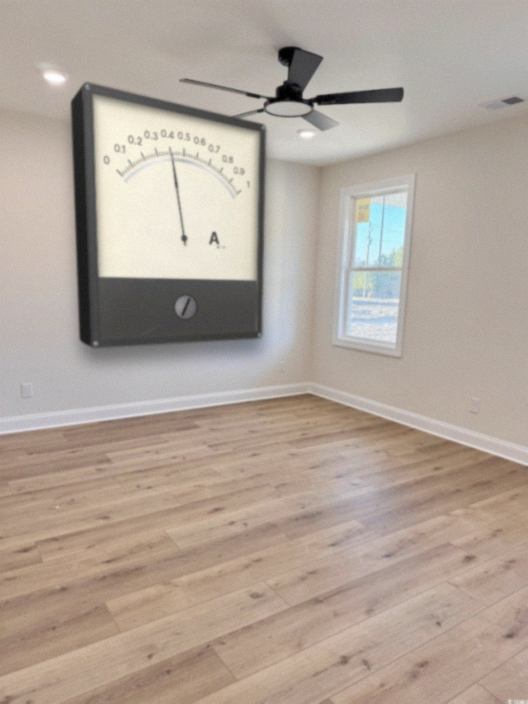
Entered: 0.4 A
